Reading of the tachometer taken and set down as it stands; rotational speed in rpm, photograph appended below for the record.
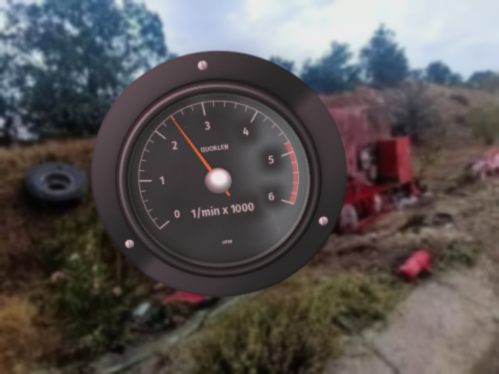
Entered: 2400 rpm
